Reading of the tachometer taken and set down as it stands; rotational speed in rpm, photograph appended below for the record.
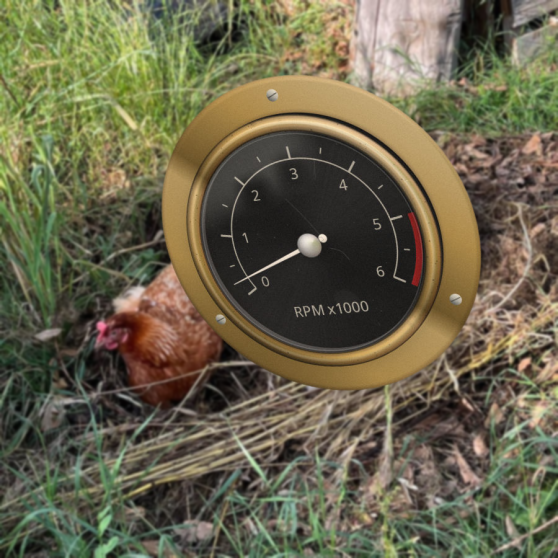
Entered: 250 rpm
